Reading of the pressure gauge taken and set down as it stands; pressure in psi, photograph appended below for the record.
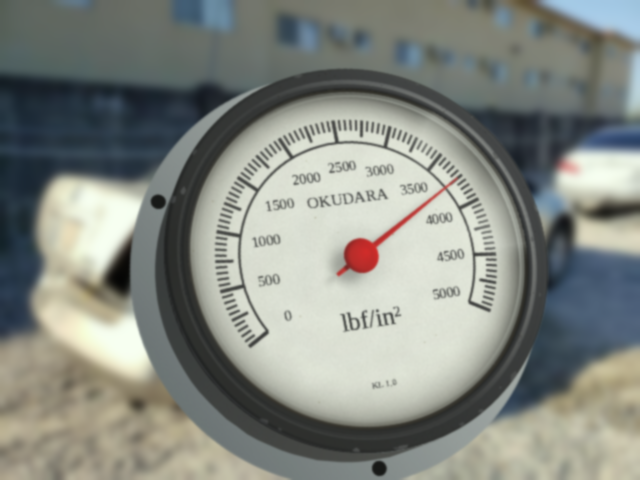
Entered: 3750 psi
